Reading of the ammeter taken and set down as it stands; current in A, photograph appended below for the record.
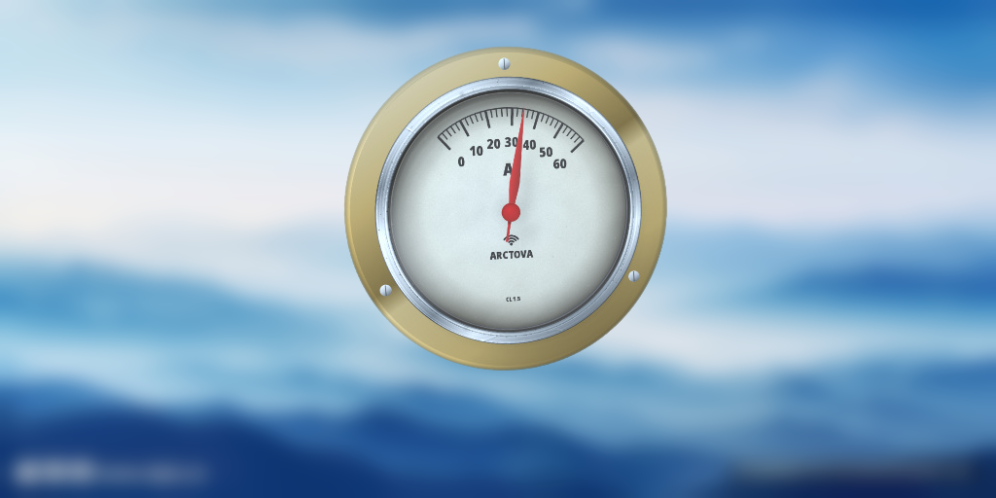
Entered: 34 A
